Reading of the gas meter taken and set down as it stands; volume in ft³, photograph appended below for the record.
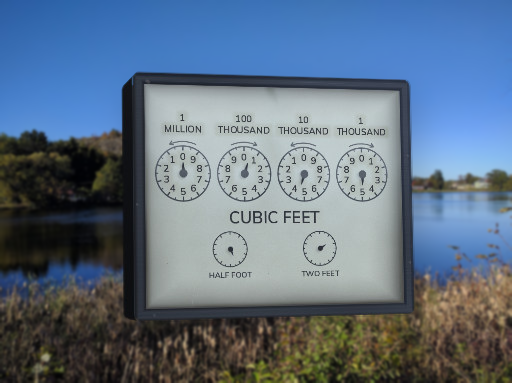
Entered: 4500 ft³
